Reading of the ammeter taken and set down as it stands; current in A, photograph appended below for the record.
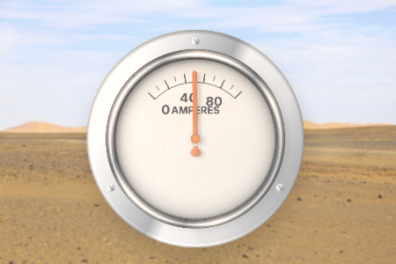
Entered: 50 A
